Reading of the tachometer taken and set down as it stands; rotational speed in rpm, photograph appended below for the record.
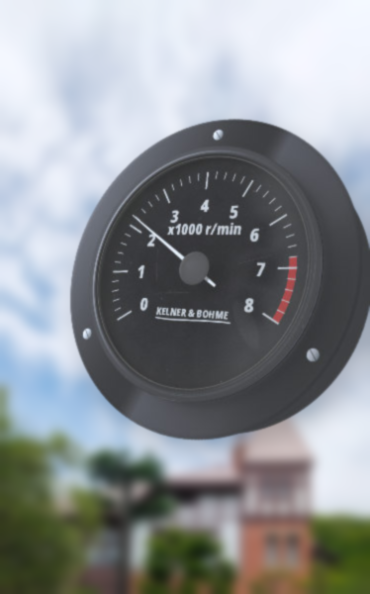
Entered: 2200 rpm
